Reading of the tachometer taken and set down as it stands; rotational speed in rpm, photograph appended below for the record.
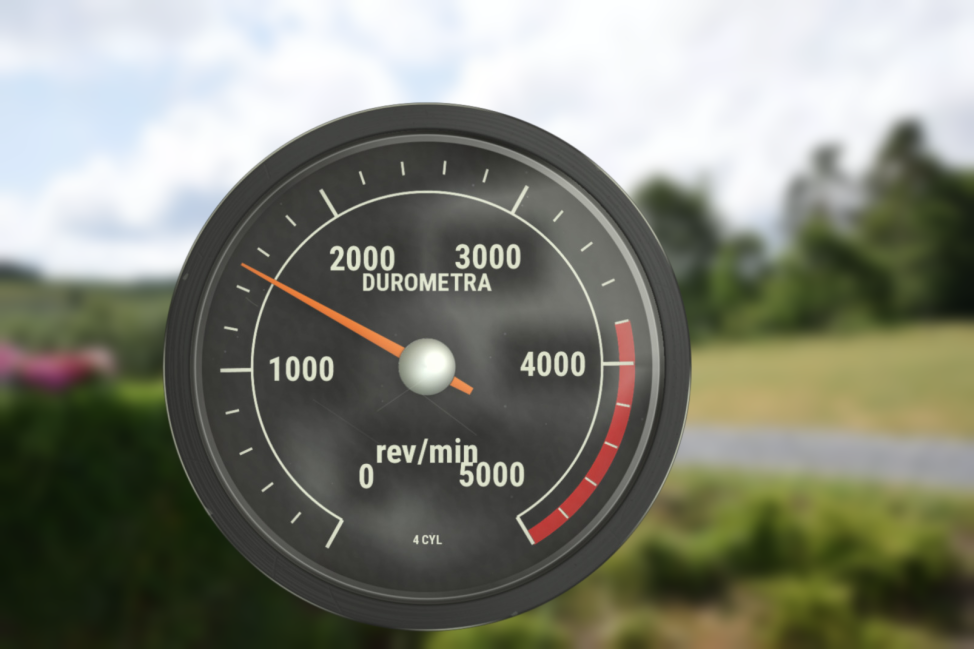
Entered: 1500 rpm
